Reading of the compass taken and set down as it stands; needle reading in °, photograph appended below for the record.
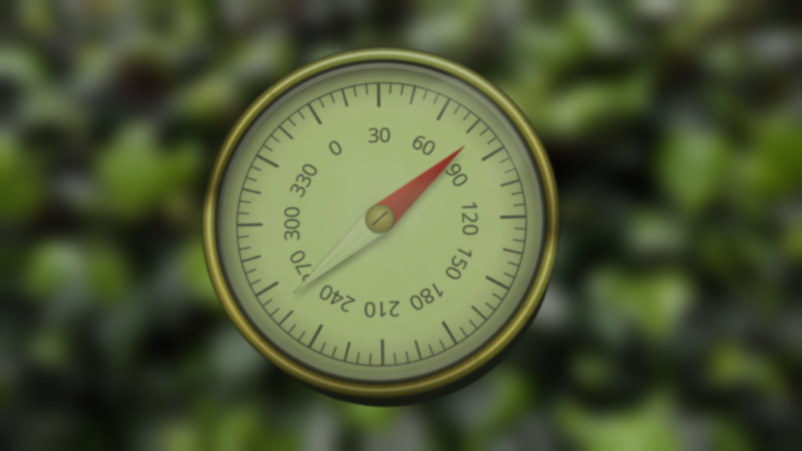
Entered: 80 °
